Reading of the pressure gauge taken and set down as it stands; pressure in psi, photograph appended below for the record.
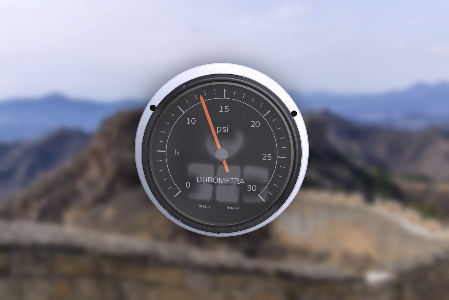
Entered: 12.5 psi
